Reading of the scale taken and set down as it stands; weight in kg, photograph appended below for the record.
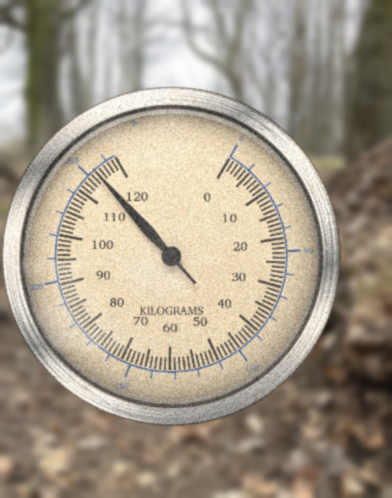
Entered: 115 kg
